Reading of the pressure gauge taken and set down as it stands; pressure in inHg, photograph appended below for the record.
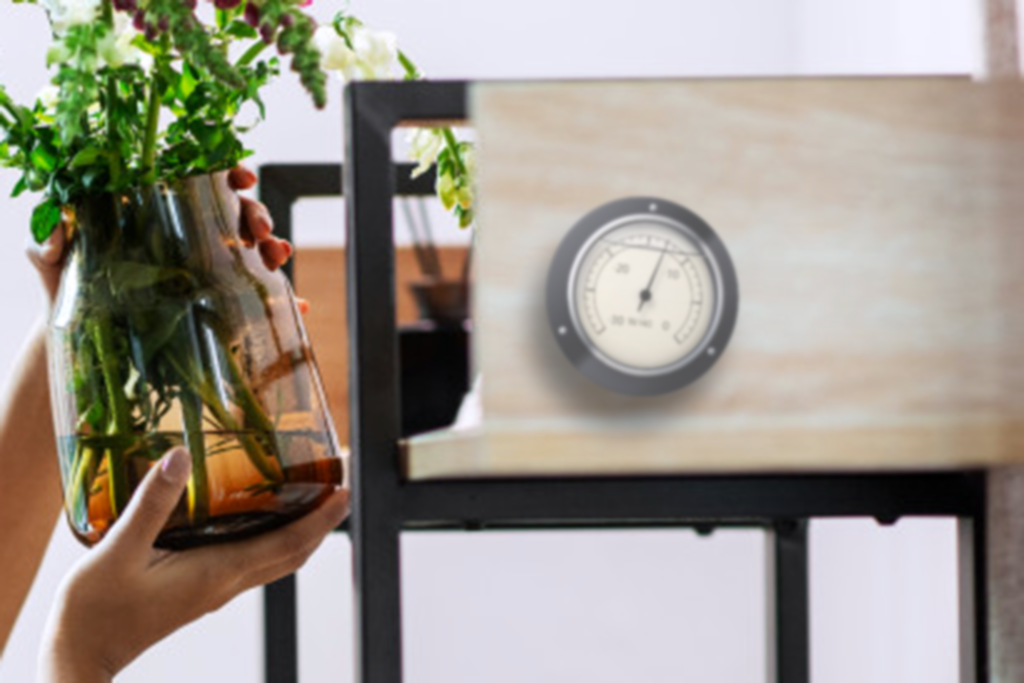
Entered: -13 inHg
